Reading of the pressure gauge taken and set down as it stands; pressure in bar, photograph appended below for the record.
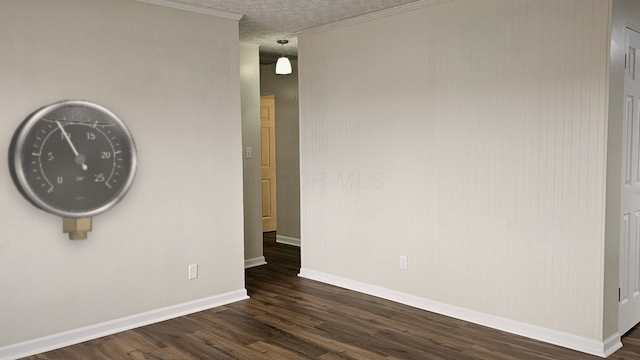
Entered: 10 bar
